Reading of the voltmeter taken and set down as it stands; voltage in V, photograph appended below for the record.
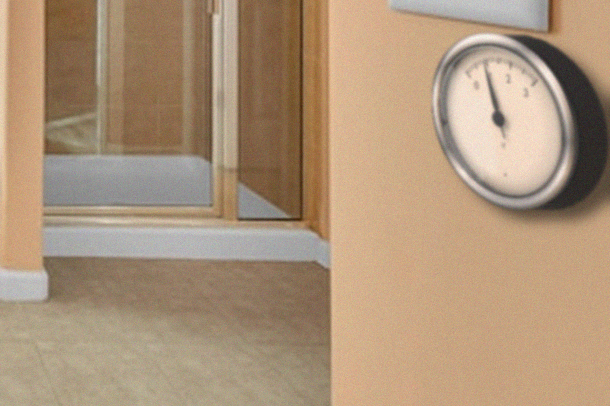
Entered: 1 V
